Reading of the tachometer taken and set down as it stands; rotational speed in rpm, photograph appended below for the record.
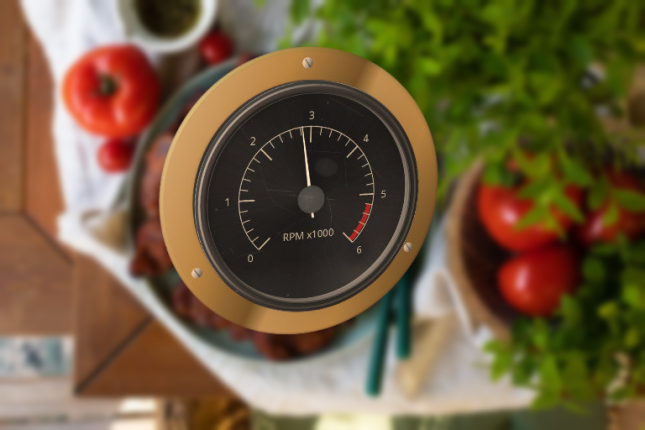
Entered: 2800 rpm
